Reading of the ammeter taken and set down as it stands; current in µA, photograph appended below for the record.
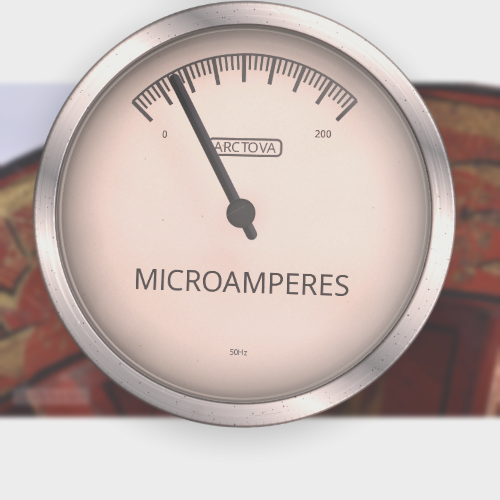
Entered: 40 µA
